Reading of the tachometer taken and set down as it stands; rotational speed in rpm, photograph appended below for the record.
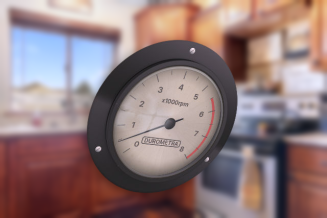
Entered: 500 rpm
